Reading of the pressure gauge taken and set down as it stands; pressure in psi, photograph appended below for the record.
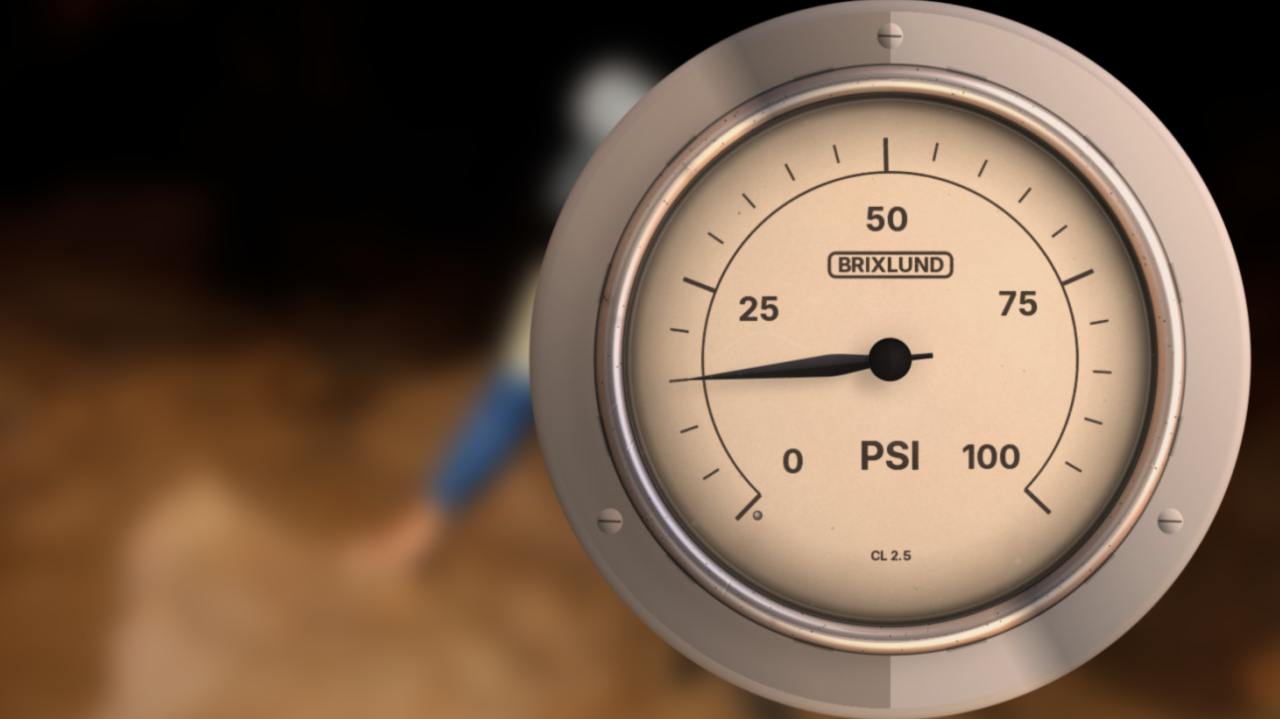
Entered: 15 psi
